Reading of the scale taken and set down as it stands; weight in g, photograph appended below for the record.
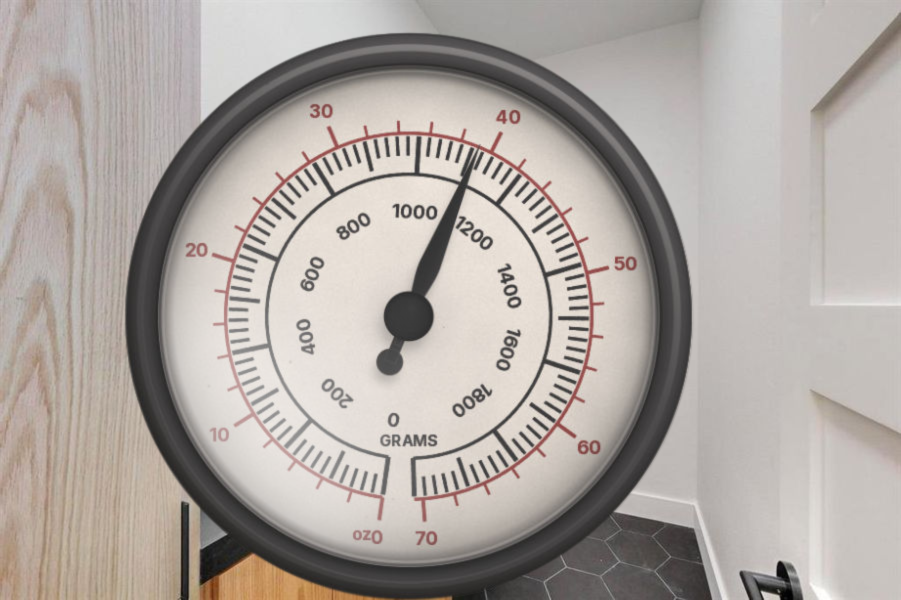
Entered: 1110 g
